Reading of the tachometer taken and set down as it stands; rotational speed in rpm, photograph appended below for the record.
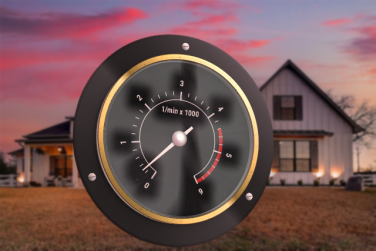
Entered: 300 rpm
